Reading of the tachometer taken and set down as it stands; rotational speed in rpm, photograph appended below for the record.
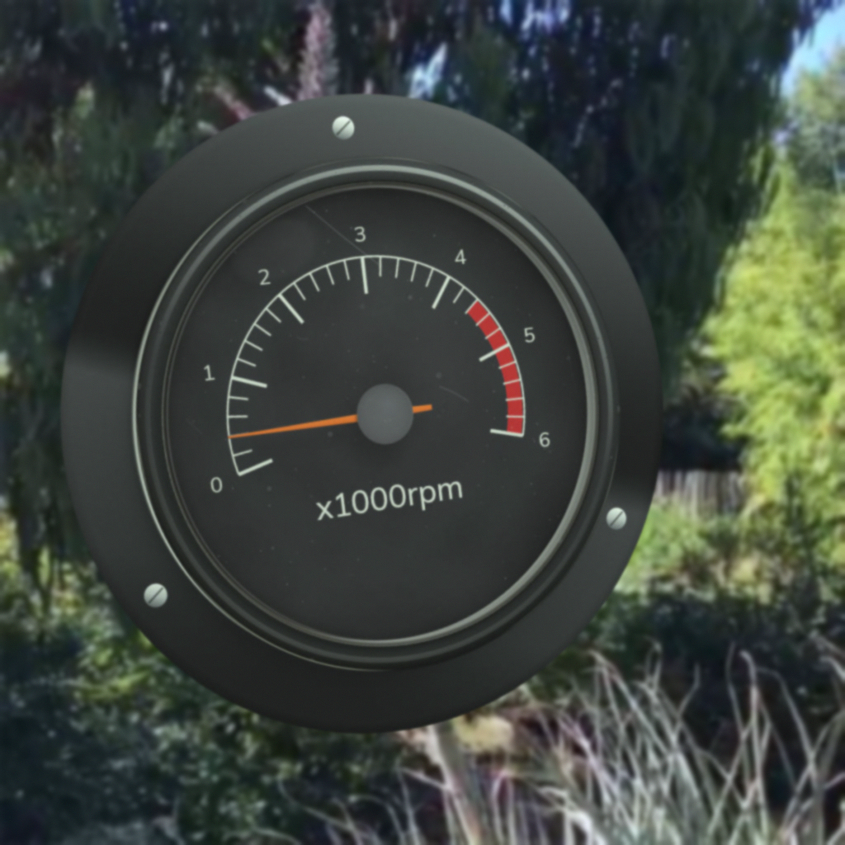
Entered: 400 rpm
